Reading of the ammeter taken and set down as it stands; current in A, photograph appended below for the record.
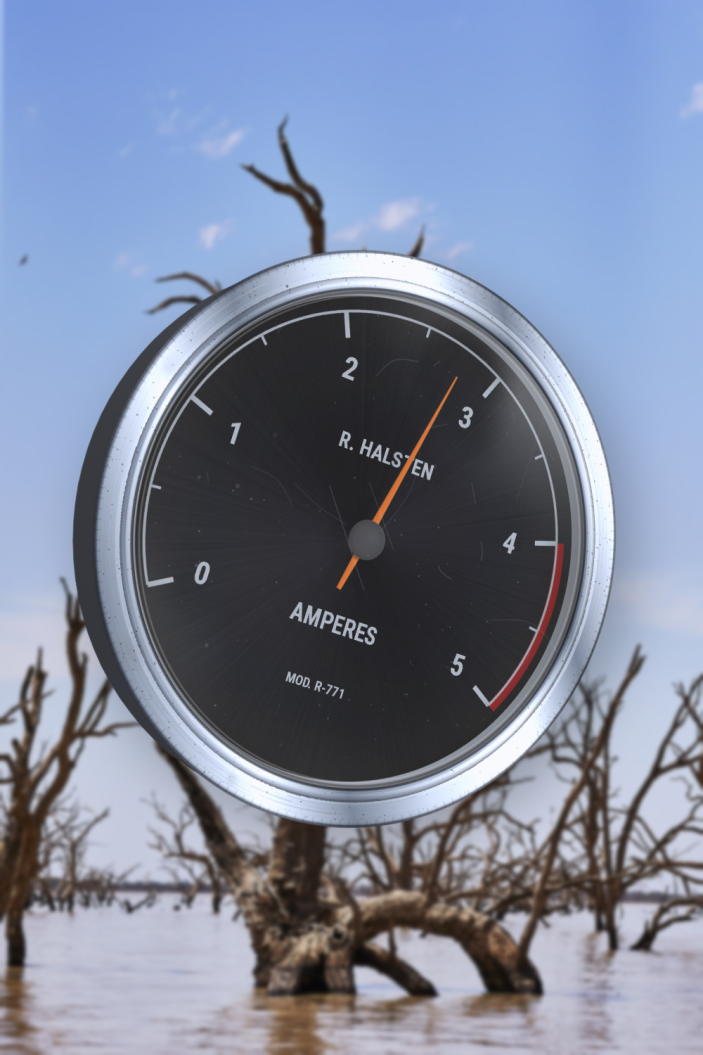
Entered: 2.75 A
